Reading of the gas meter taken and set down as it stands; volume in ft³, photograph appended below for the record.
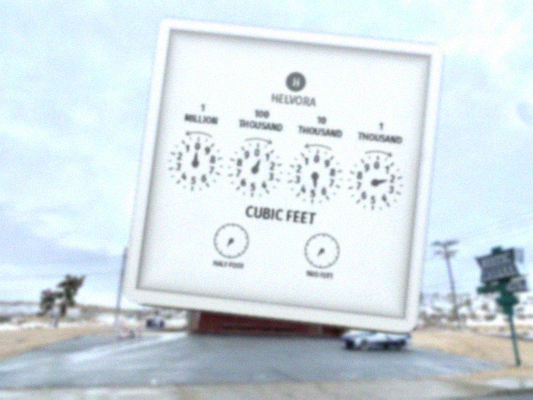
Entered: 5200 ft³
